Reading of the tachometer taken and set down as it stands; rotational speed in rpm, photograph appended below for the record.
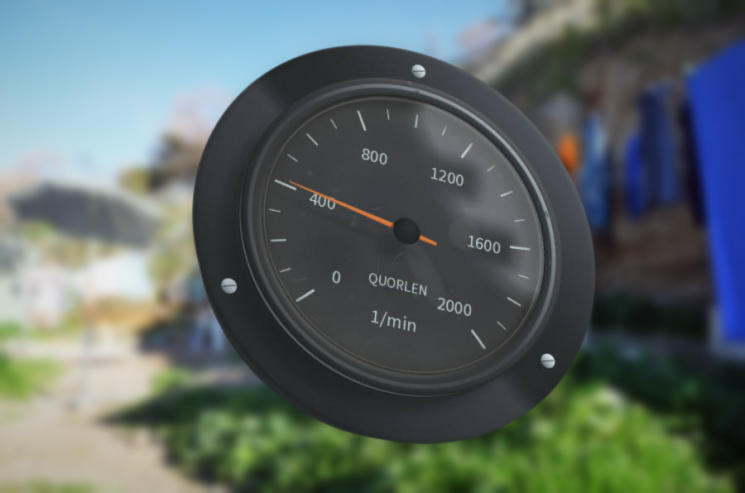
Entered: 400 rpm
